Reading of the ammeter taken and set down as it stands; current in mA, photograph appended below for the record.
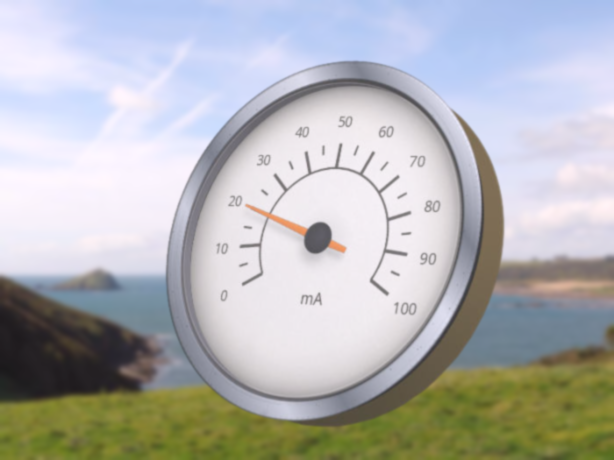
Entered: 20 mA
